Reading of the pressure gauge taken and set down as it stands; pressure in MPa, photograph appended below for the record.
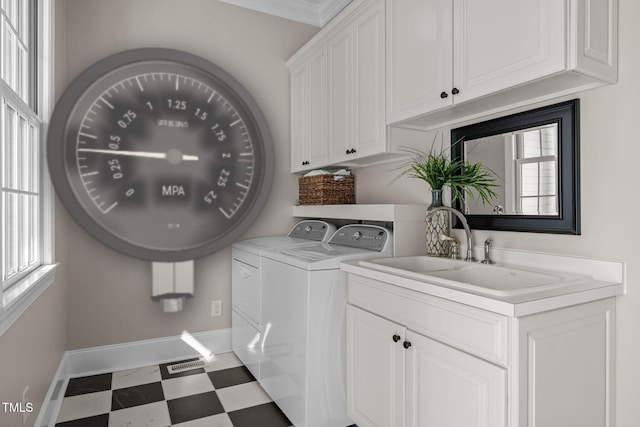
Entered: 0.4 MPa
